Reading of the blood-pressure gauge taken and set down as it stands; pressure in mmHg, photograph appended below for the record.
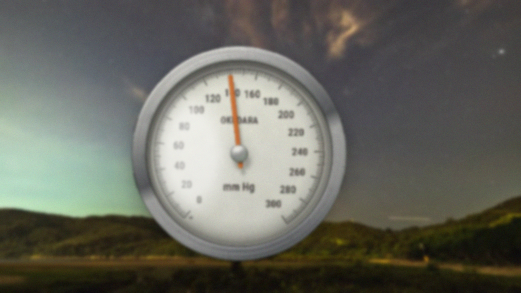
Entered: 140 mmHg
